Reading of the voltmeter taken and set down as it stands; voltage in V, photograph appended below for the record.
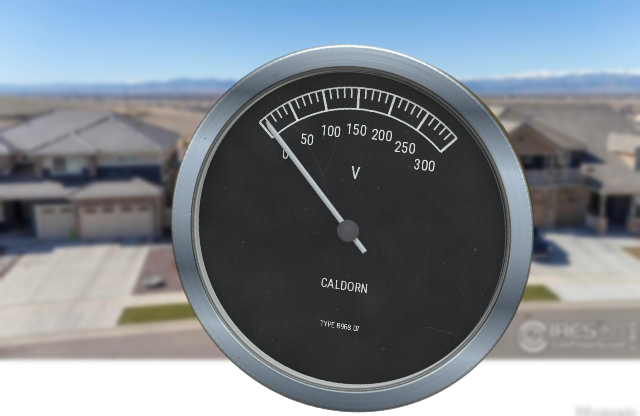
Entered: 10 V
